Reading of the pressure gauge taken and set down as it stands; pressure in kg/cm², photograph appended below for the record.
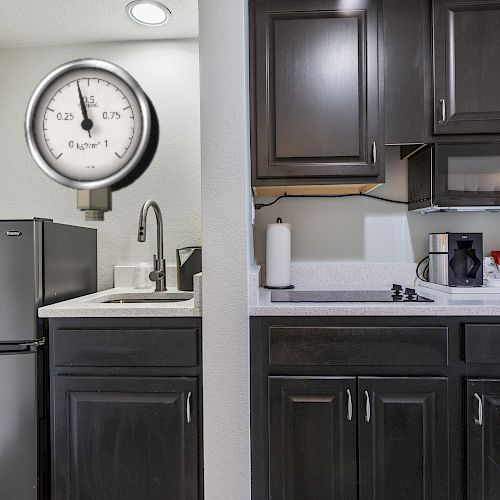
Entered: 0.45 kg/cm²
